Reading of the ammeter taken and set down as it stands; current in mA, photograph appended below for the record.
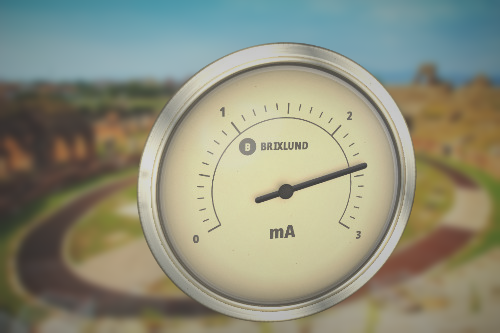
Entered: 2.4 mA
